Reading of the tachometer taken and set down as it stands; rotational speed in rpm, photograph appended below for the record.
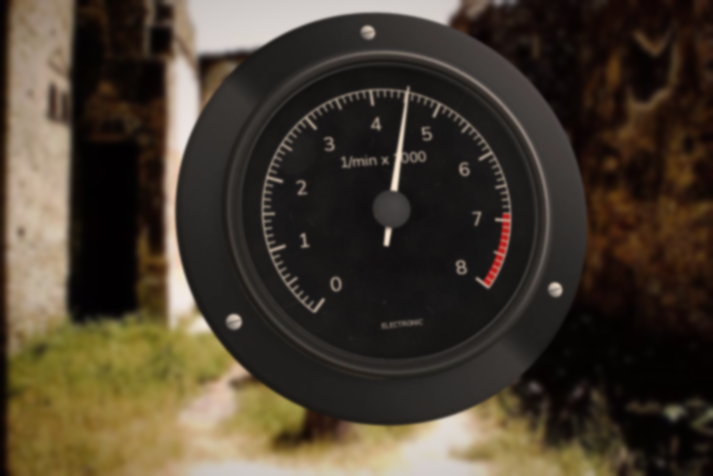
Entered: 4500 rpm
